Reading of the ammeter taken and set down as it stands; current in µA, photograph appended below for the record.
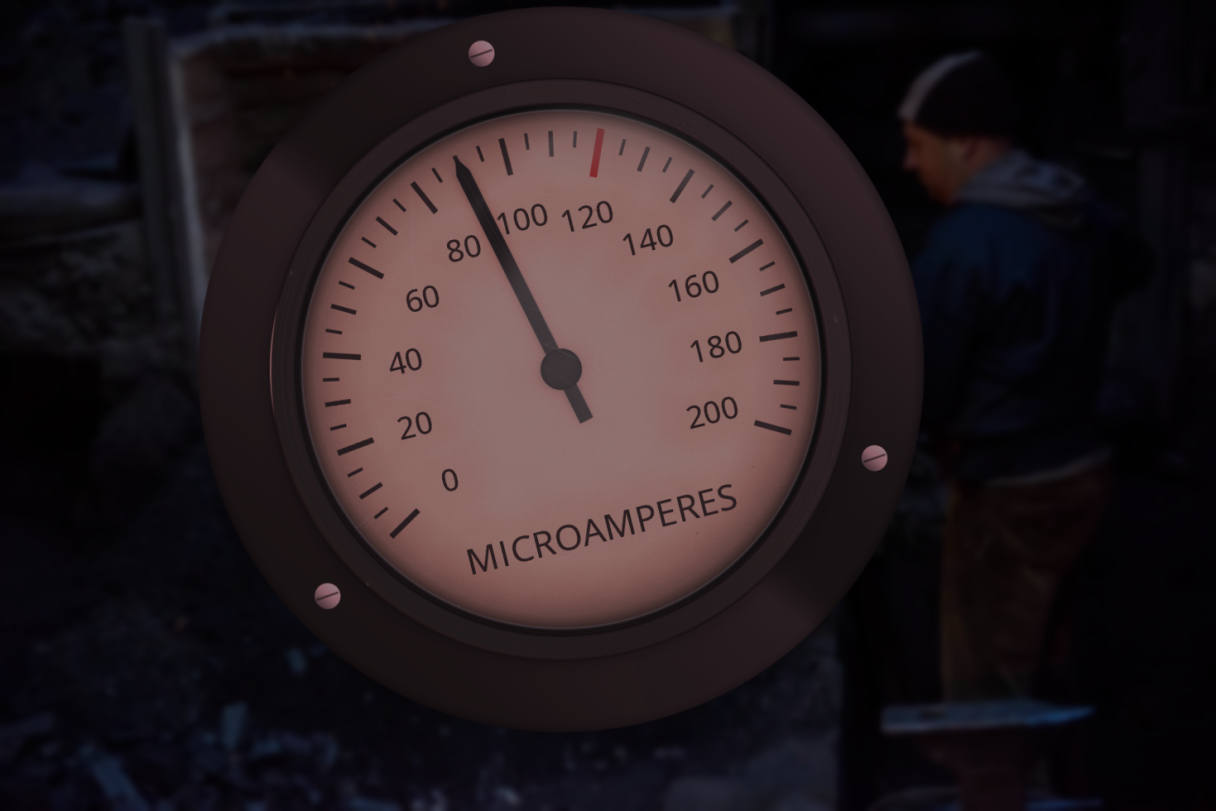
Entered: 90 µA
